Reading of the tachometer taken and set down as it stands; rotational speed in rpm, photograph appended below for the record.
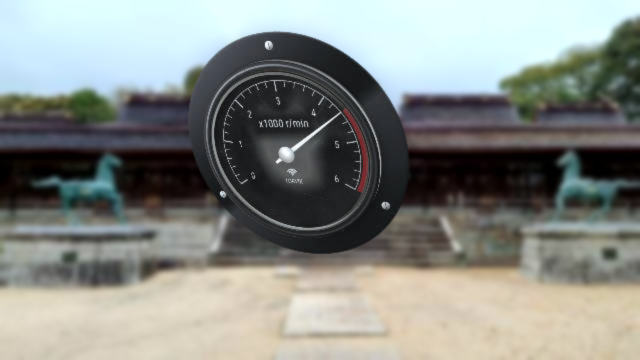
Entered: 4400 rpm
